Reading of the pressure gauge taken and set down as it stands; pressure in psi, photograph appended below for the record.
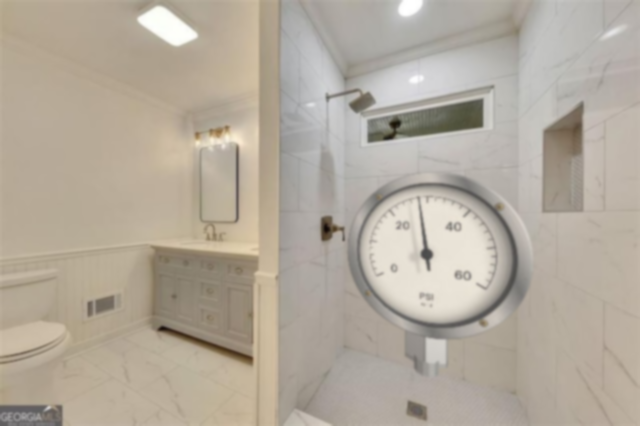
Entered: 28 psi
